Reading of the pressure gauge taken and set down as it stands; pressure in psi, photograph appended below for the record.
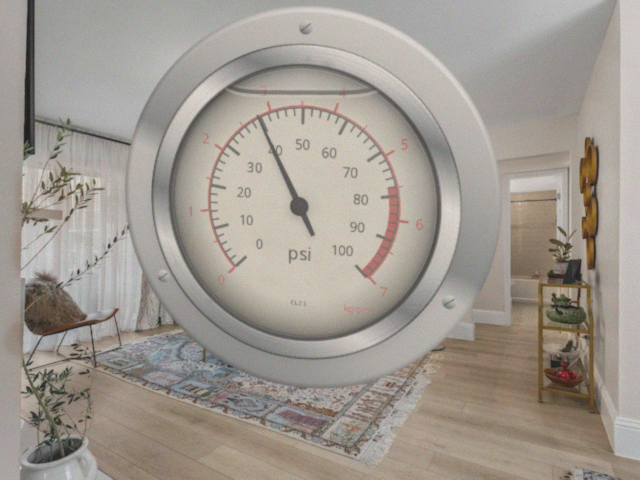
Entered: 40 psi
